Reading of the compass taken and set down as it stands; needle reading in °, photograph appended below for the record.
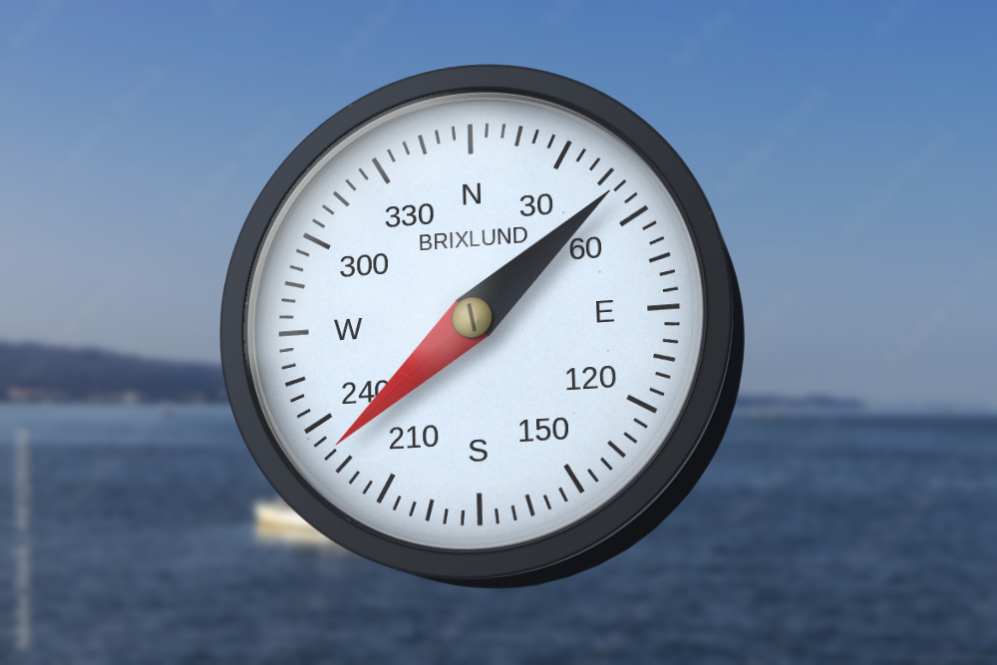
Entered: 230 °
